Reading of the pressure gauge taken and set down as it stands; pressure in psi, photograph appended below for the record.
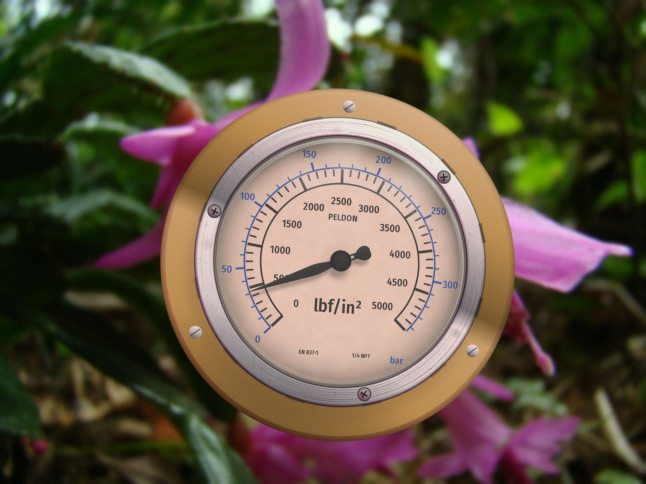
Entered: 450 psi
